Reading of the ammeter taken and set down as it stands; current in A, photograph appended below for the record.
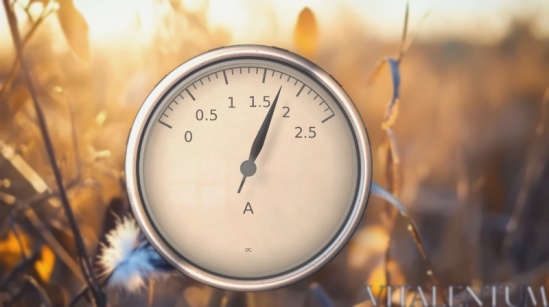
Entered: 1.75 A
